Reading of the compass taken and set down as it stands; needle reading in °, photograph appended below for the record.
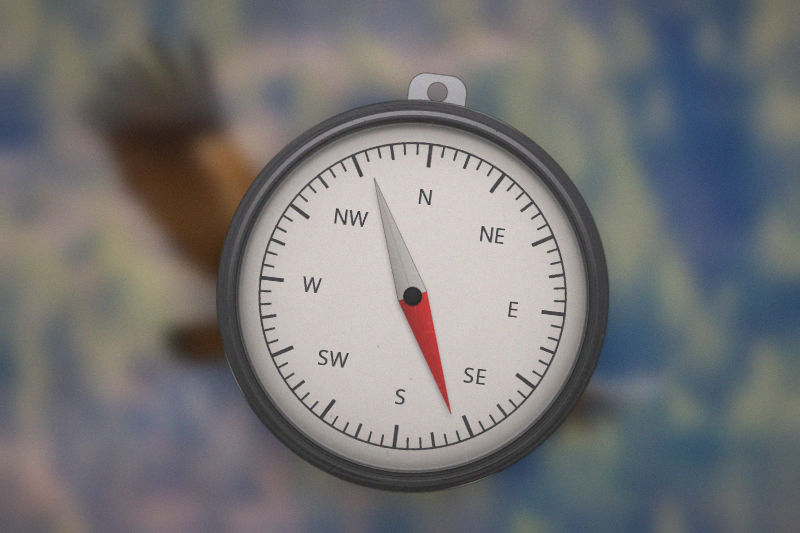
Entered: 155 °
